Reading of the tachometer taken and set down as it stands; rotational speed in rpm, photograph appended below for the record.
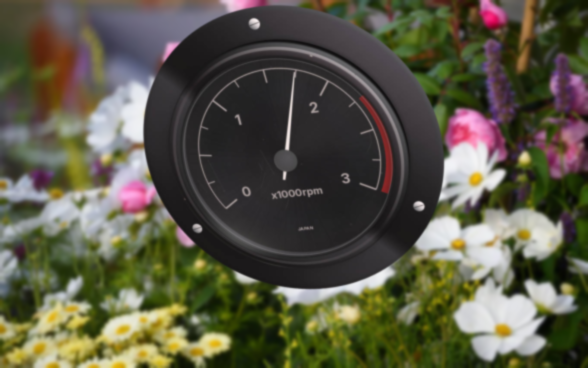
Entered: 1750 rpm
